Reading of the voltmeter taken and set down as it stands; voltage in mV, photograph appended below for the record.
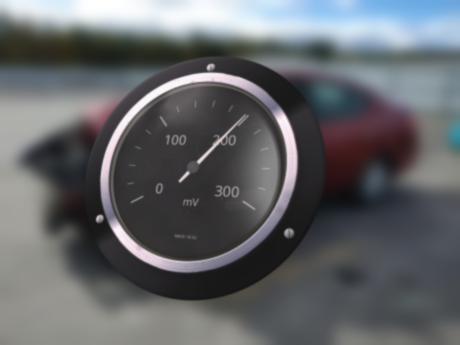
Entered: 200 mV
